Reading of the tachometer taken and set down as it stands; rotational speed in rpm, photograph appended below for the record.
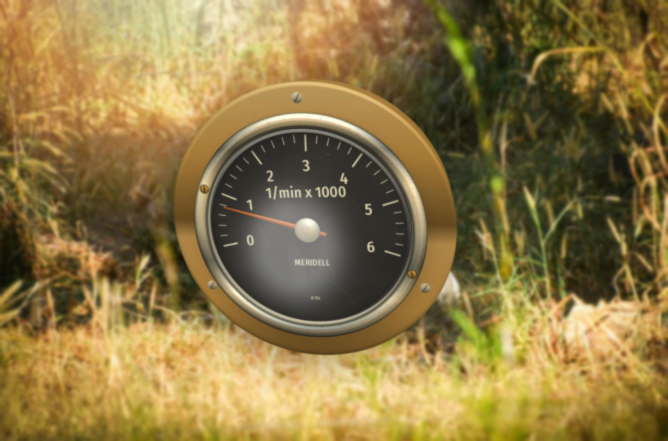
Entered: 800 rpm
